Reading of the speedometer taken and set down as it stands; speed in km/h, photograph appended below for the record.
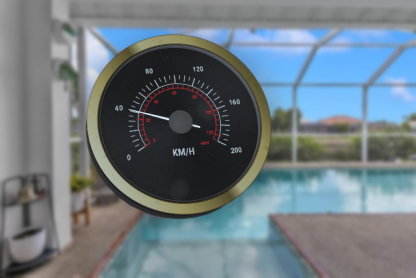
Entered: 40 km/h
